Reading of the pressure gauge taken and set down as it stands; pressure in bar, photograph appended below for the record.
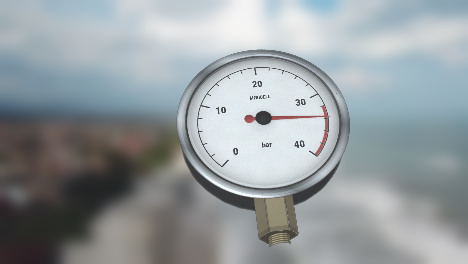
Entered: 34 bar
